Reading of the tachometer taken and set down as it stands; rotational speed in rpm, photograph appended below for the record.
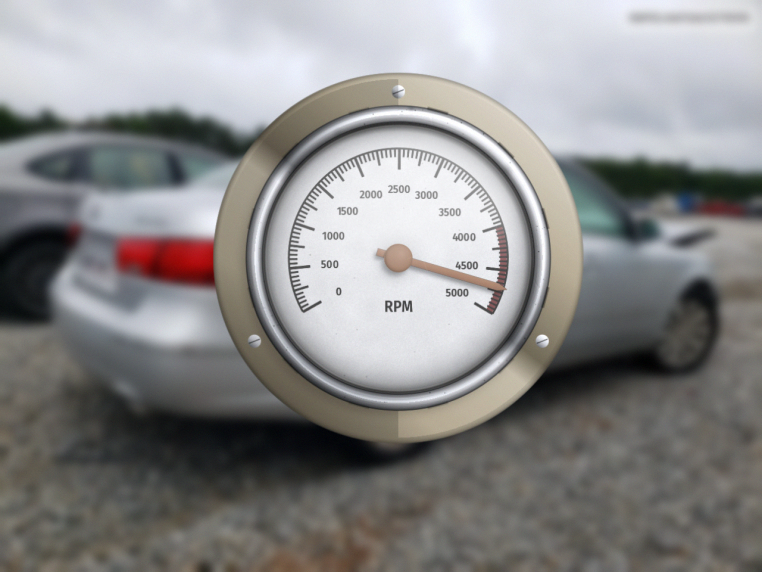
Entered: 4700 rpm
